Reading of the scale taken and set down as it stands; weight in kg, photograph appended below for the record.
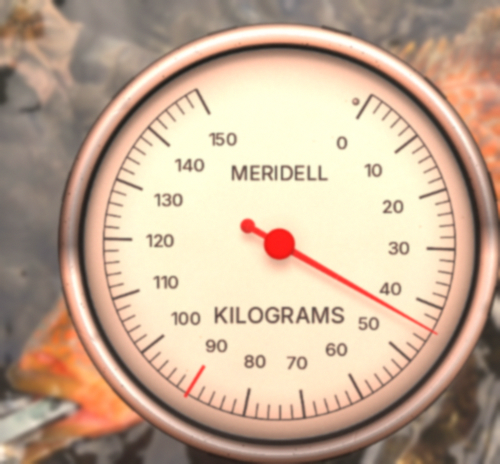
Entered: 44 kg
